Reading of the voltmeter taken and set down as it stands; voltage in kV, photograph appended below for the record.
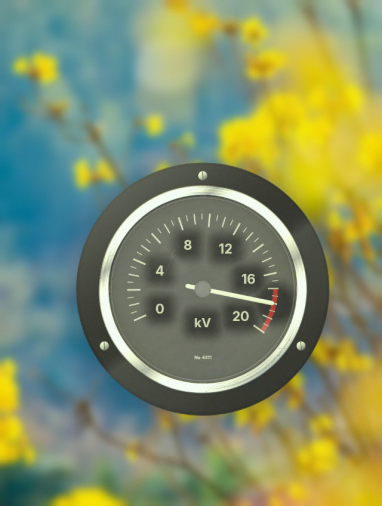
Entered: 18 kV
